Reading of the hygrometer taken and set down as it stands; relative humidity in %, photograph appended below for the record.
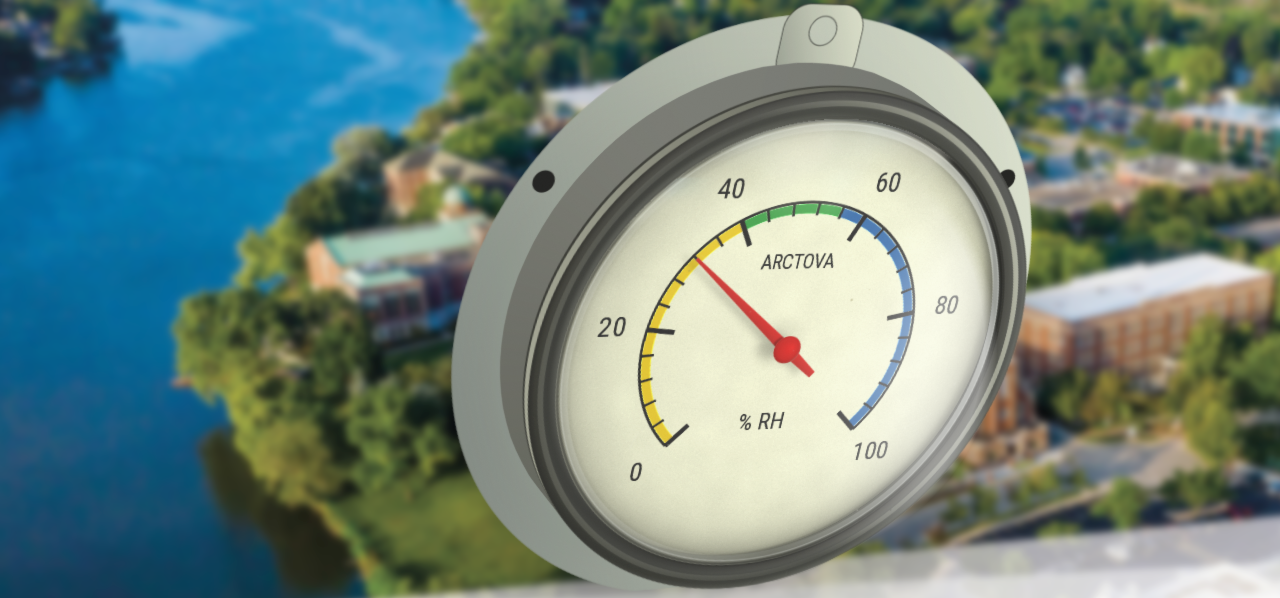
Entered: 32 %
